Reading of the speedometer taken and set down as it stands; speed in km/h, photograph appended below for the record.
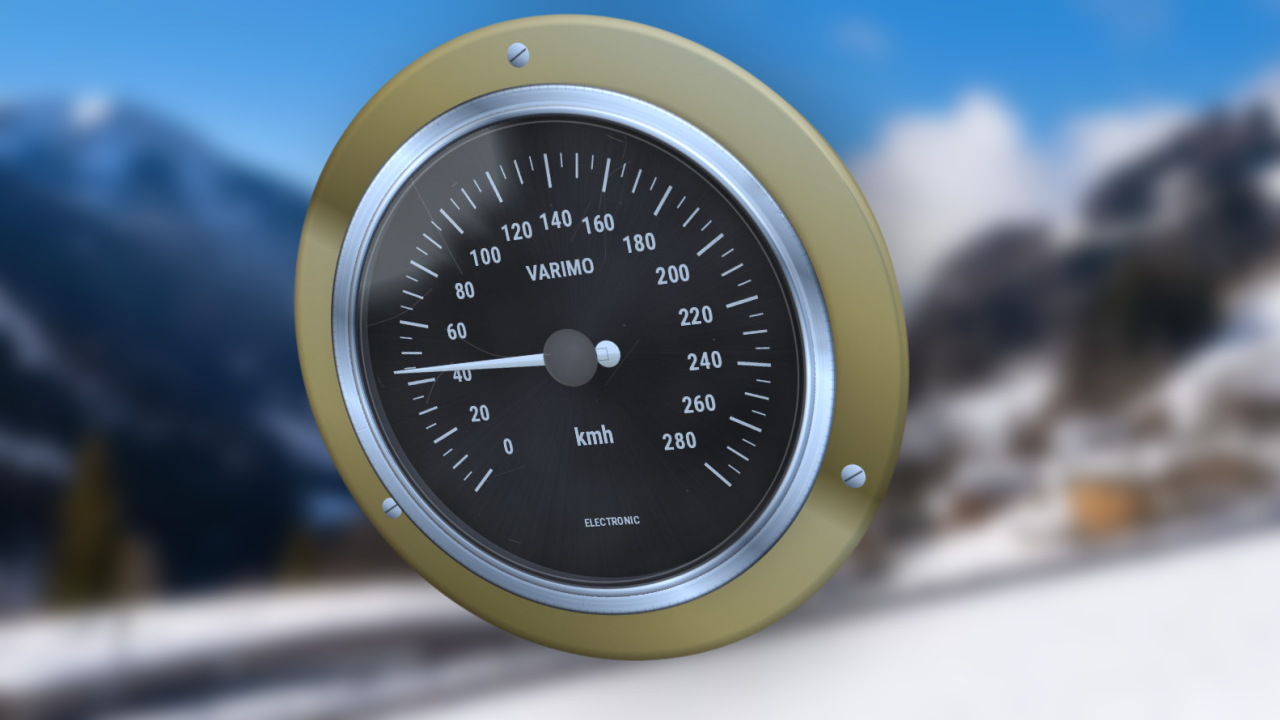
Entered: 45 km/h
